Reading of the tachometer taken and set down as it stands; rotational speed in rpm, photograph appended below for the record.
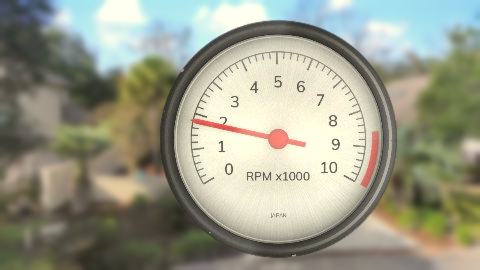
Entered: 1800 rpm
